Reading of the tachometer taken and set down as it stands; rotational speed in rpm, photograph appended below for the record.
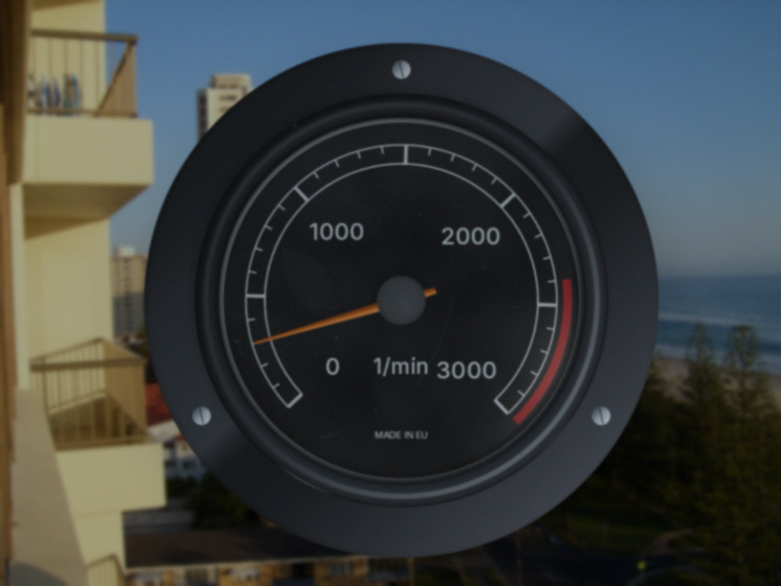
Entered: 300 rpm
